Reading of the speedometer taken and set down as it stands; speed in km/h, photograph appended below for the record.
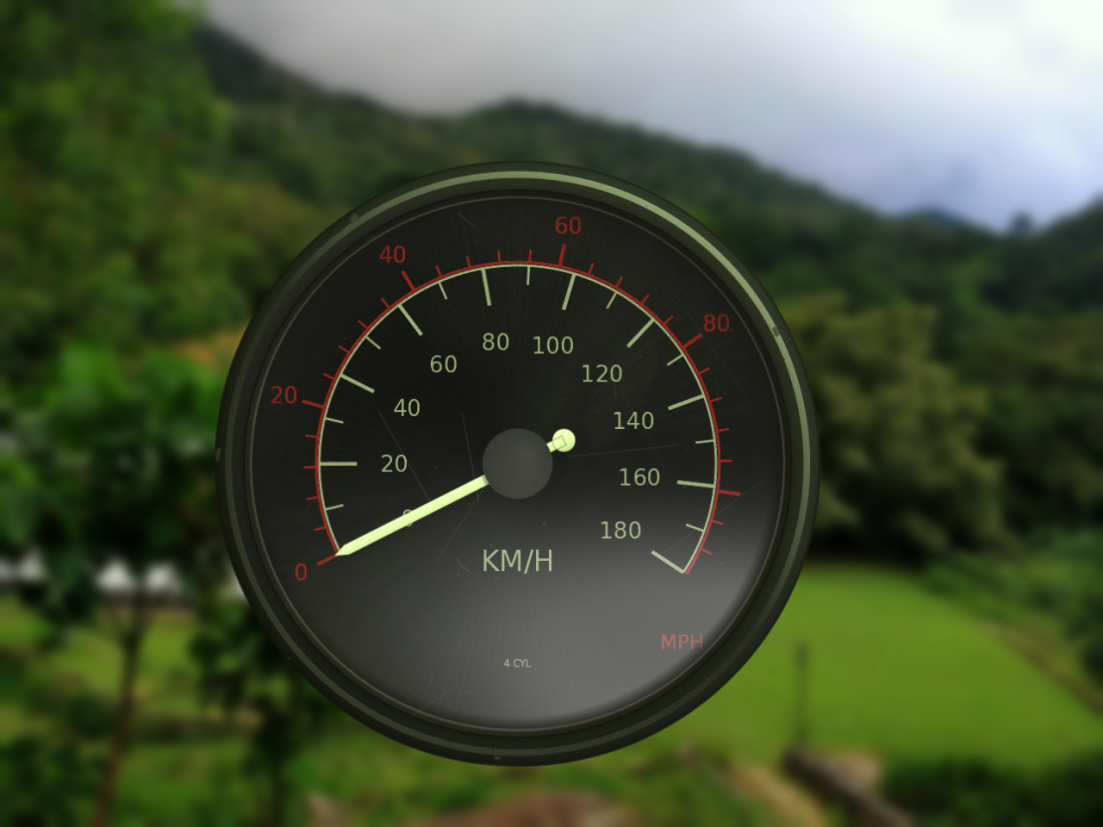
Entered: 0 km/h
